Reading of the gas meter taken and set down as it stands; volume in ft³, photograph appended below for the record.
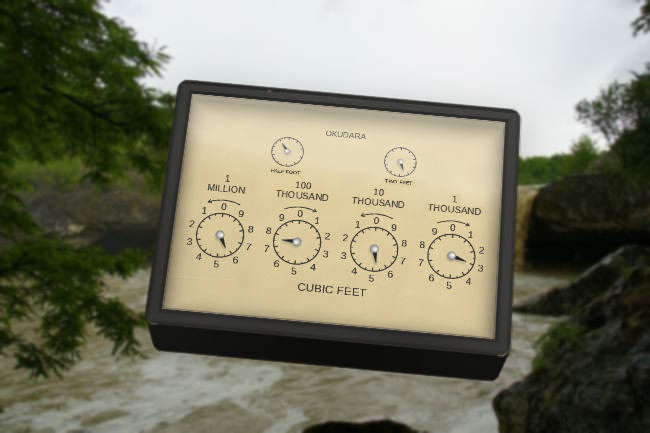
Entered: 575300 ft³
